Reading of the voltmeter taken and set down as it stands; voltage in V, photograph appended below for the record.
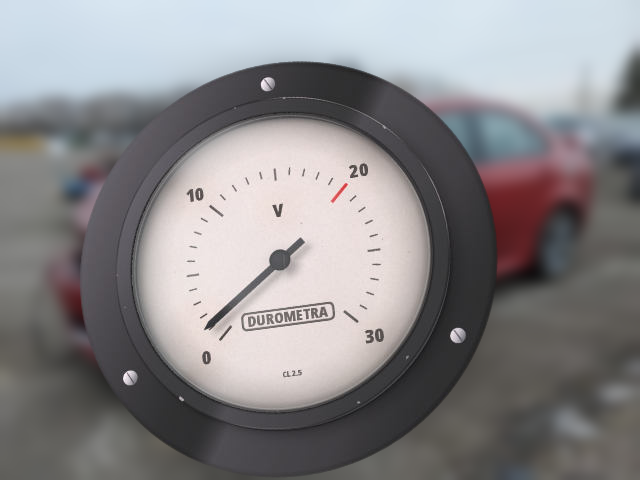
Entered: 1 V
